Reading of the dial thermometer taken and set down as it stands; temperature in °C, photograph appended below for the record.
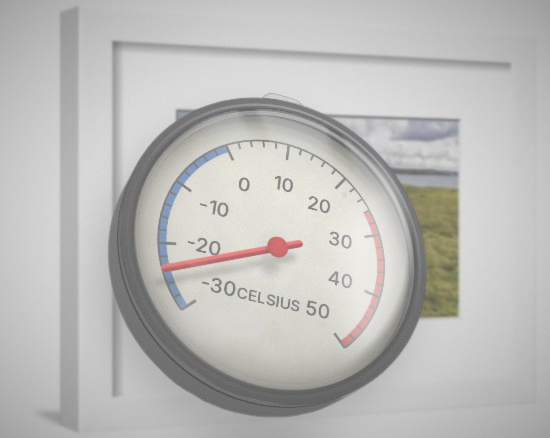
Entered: -24 °C
